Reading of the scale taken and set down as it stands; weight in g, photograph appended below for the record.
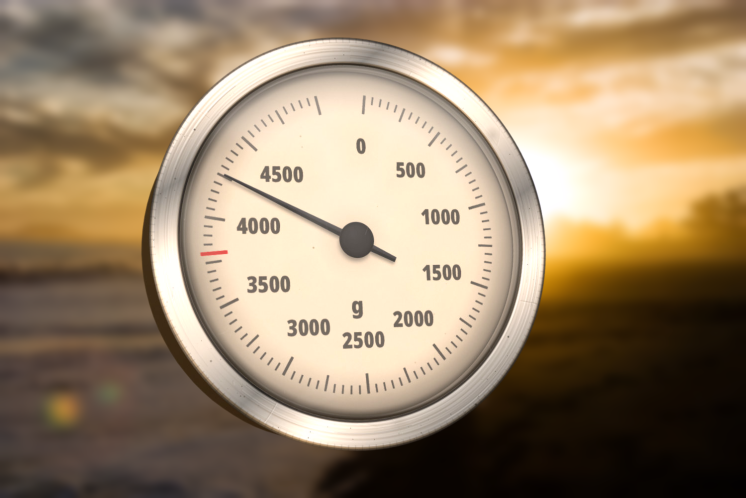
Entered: 4250 g
